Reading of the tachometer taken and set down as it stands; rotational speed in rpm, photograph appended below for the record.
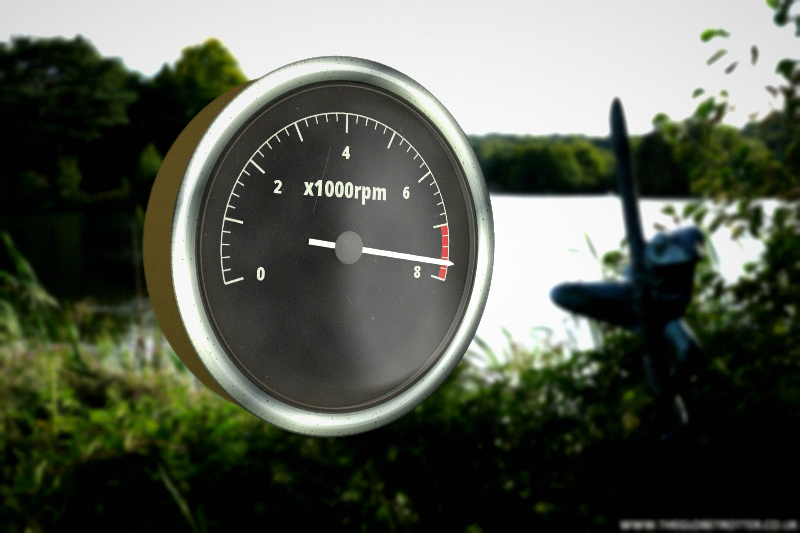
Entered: 7700 rpm
